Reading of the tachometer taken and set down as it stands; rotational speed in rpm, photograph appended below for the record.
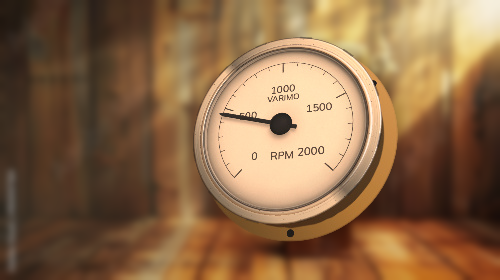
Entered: 450 rpm
